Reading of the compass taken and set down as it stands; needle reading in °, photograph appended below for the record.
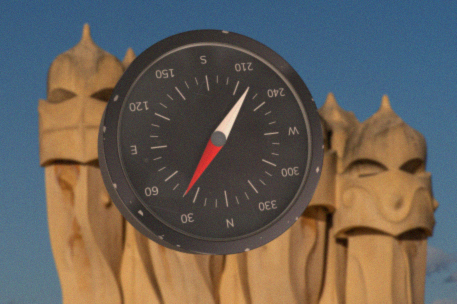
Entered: 40 °
